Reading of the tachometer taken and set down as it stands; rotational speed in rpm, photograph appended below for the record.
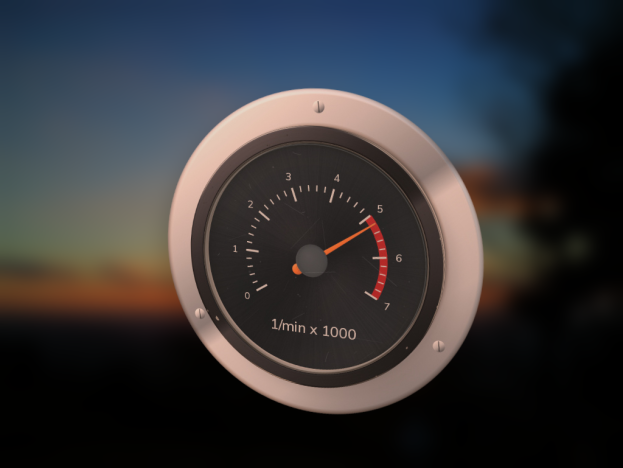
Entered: 5200 rpm
